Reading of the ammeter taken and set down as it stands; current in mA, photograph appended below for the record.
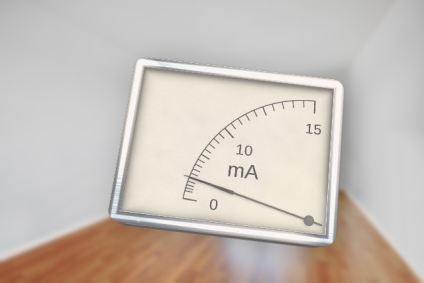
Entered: 5 mA
